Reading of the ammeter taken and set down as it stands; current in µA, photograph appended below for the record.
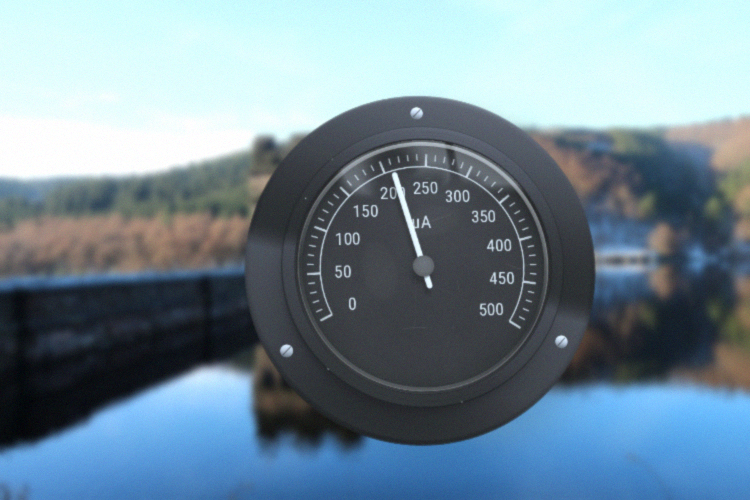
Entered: 210 µA
